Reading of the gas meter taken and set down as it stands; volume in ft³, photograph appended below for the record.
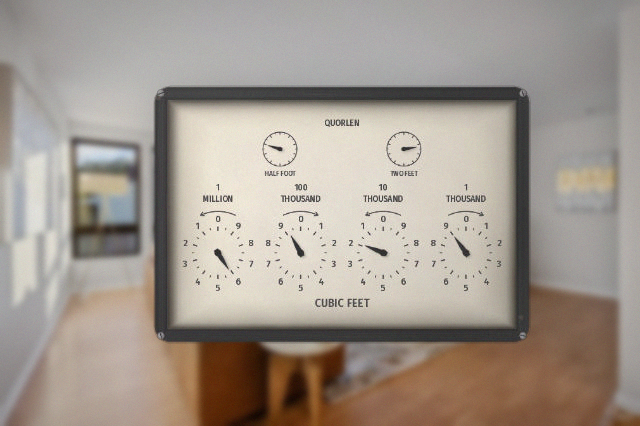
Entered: 591900 ft³
